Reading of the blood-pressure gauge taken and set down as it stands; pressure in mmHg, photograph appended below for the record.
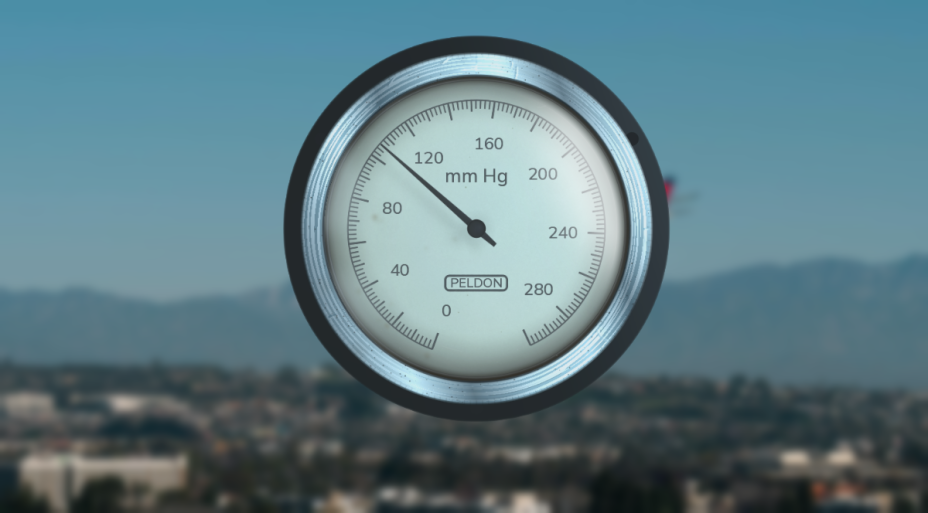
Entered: 106 mmHg
